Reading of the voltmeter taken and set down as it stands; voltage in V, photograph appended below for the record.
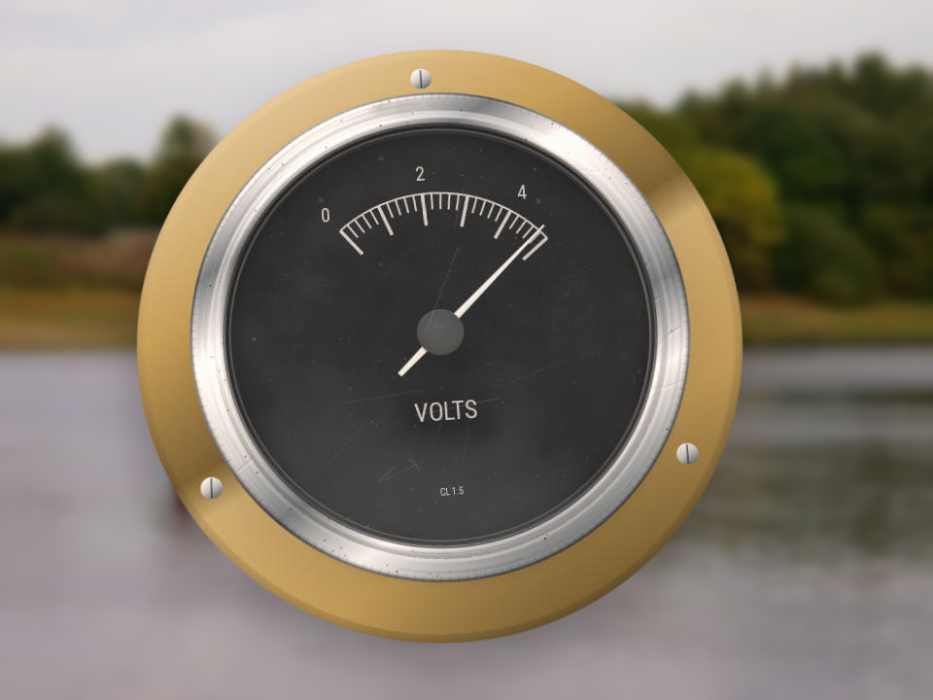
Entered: 4.8 V
